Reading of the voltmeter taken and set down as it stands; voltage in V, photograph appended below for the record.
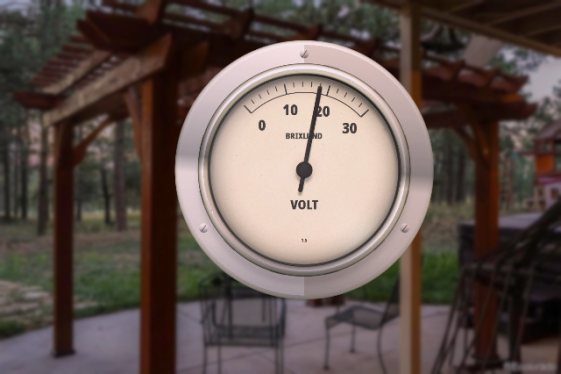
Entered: 18 V
